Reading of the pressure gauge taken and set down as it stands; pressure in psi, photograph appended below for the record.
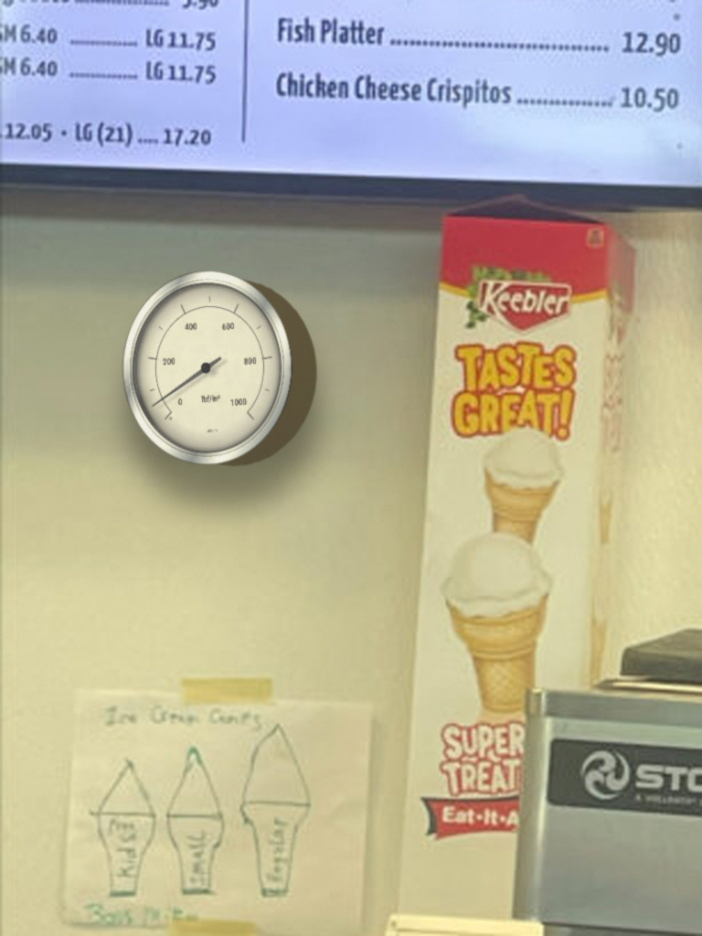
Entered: 50 psi
